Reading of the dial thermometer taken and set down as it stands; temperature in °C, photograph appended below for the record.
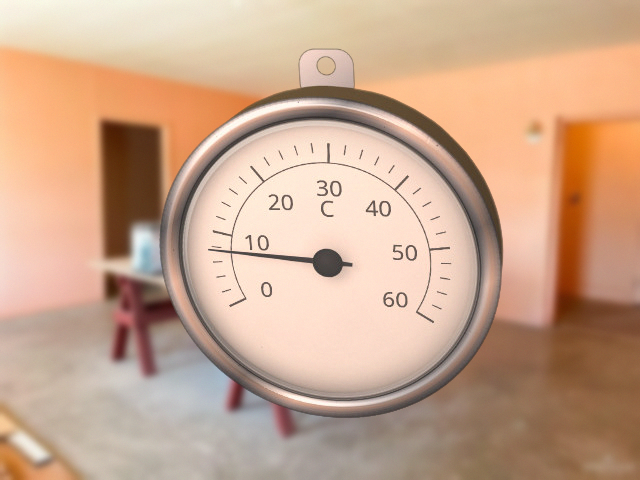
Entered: 8 °C
